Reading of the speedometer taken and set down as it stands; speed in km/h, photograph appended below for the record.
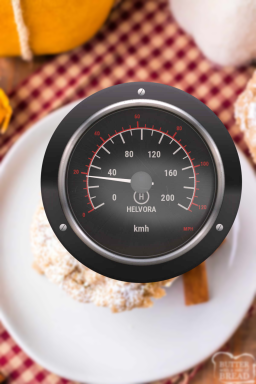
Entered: 30 km/h
